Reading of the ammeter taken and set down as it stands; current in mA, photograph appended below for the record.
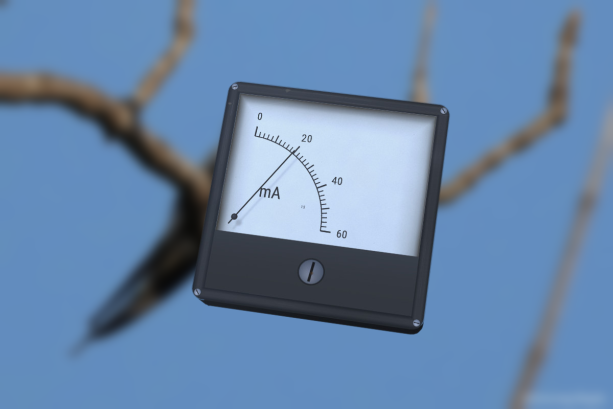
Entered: 20 mA
